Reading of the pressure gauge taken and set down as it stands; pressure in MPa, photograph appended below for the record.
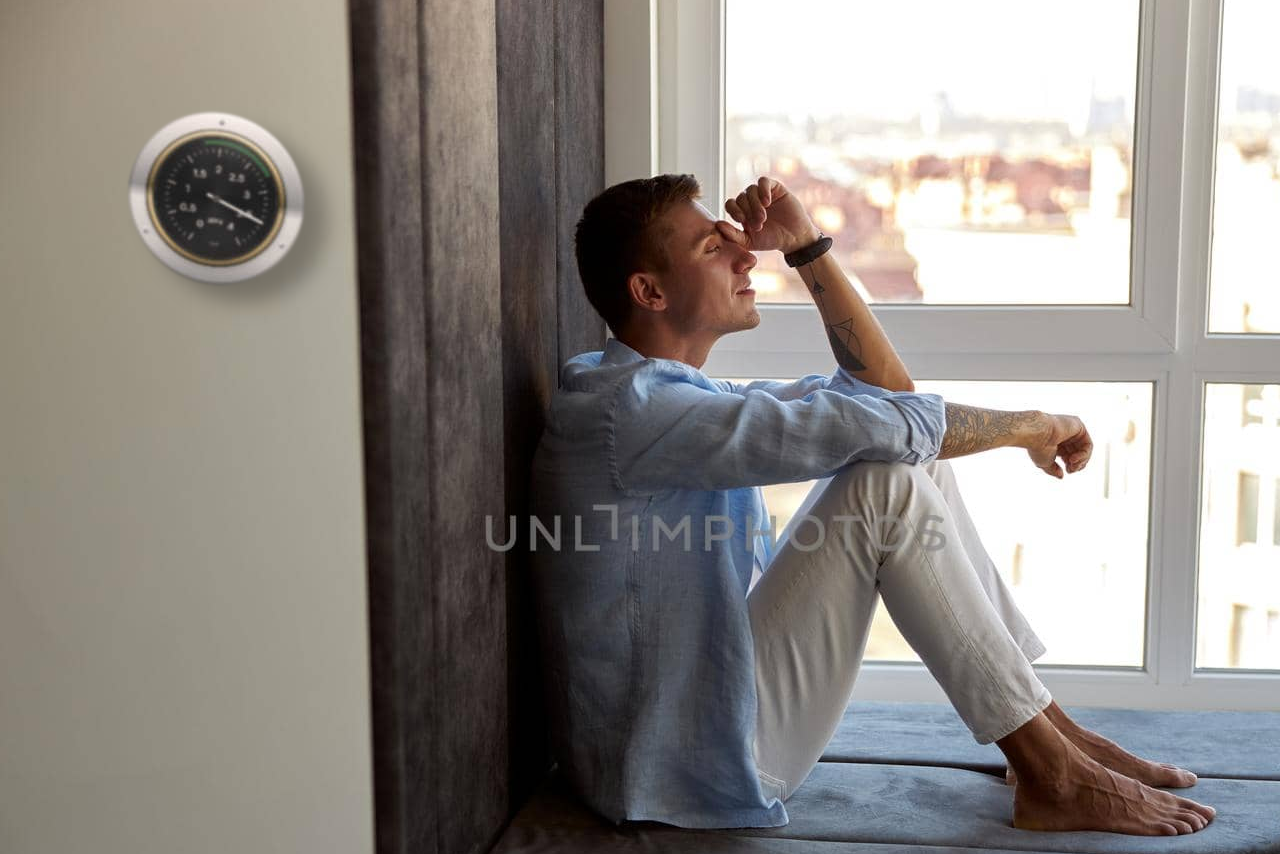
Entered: 3.5 MPa
